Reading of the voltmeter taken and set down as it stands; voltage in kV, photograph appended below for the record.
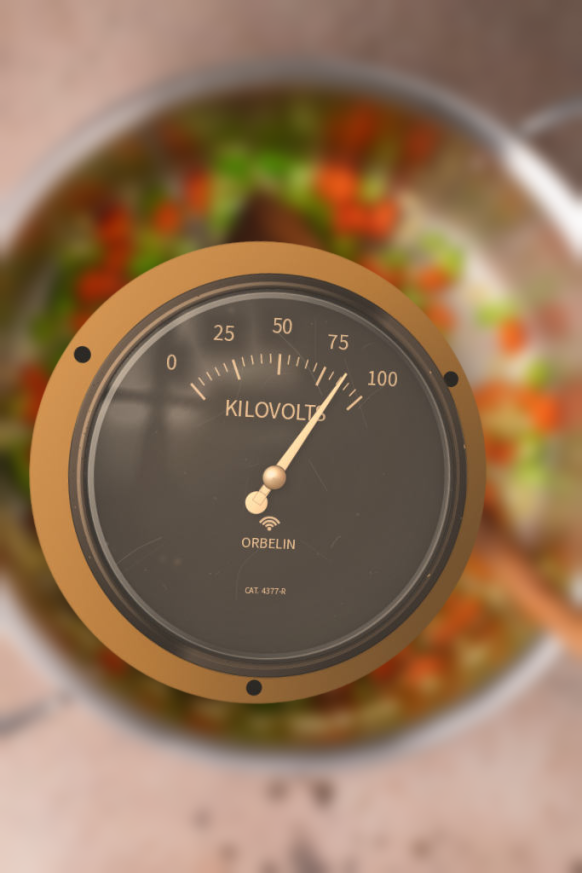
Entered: 85 kV
